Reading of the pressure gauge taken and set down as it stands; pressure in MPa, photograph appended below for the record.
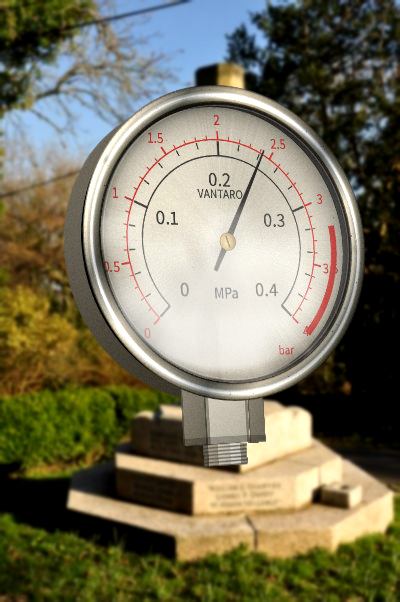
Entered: 0.24 MPa
